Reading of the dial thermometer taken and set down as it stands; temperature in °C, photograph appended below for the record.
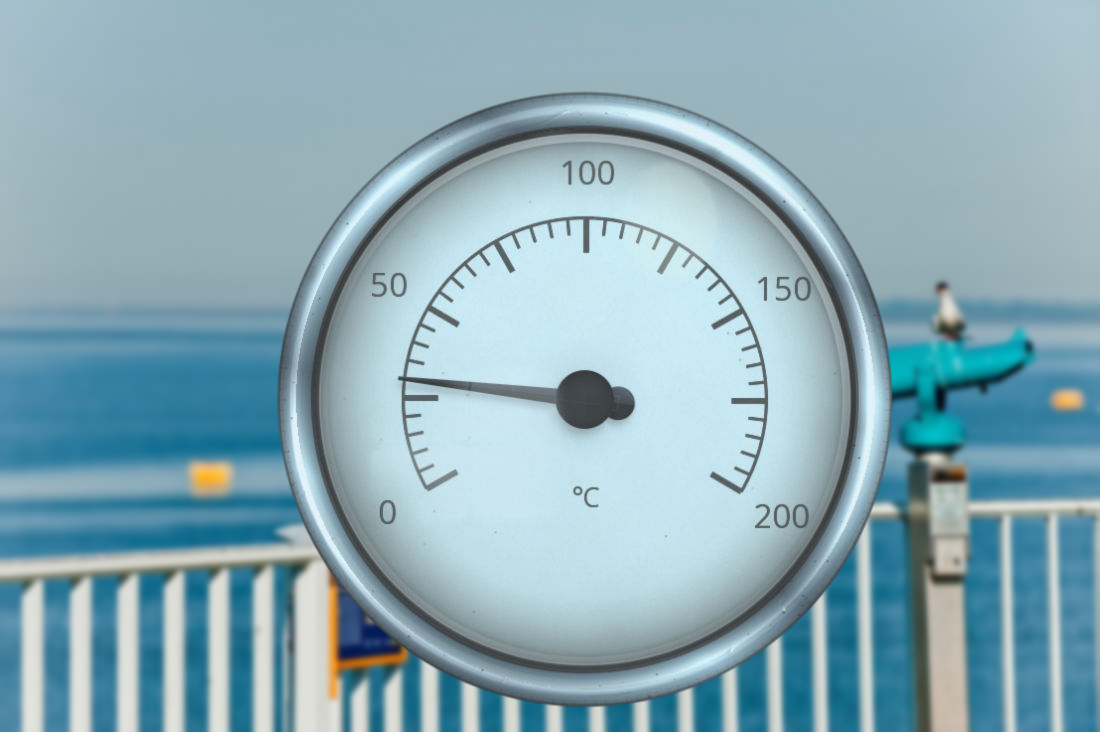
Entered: 30 °C
